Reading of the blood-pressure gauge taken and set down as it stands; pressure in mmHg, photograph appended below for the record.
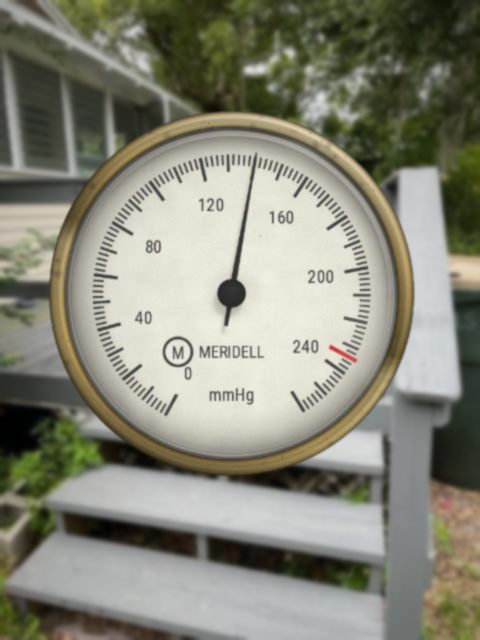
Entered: 140 mmHg
